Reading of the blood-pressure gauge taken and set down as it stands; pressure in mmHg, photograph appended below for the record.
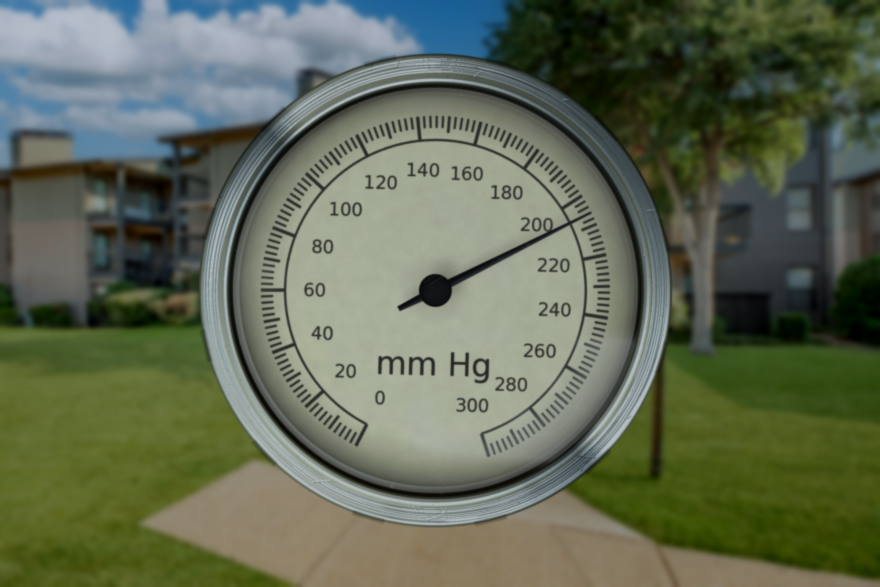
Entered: 206 mmHg
